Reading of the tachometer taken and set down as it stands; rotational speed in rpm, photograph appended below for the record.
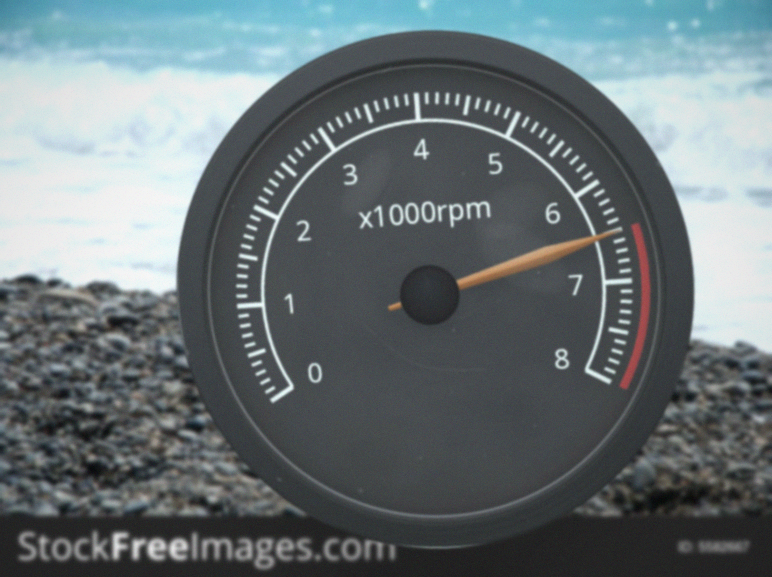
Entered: 6500 rpm
